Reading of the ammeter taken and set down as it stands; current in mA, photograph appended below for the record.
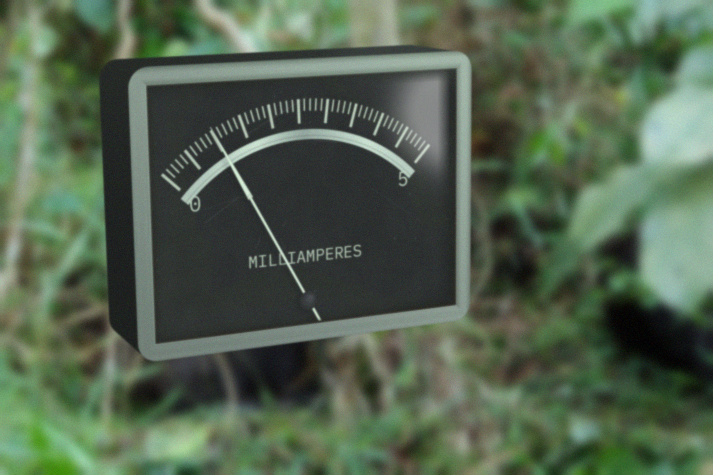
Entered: 1 mA
